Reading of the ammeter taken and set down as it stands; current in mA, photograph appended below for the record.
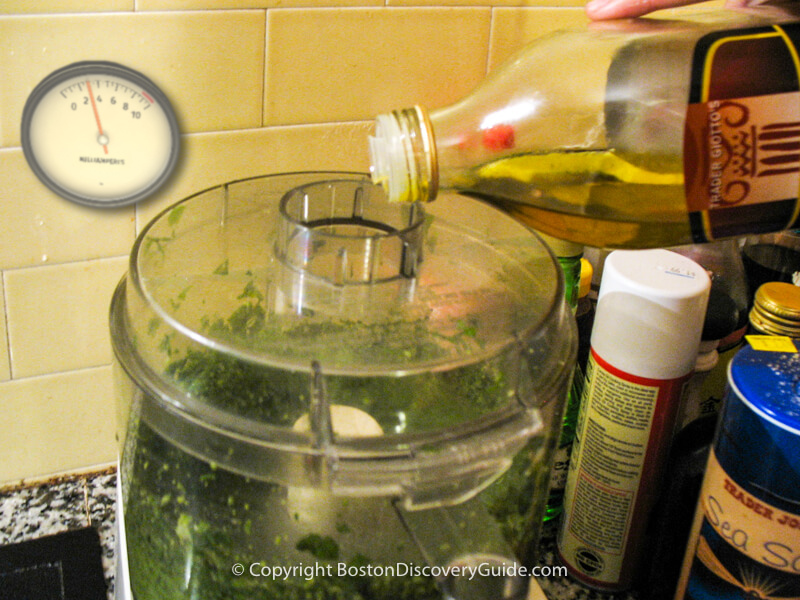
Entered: 3 mA
